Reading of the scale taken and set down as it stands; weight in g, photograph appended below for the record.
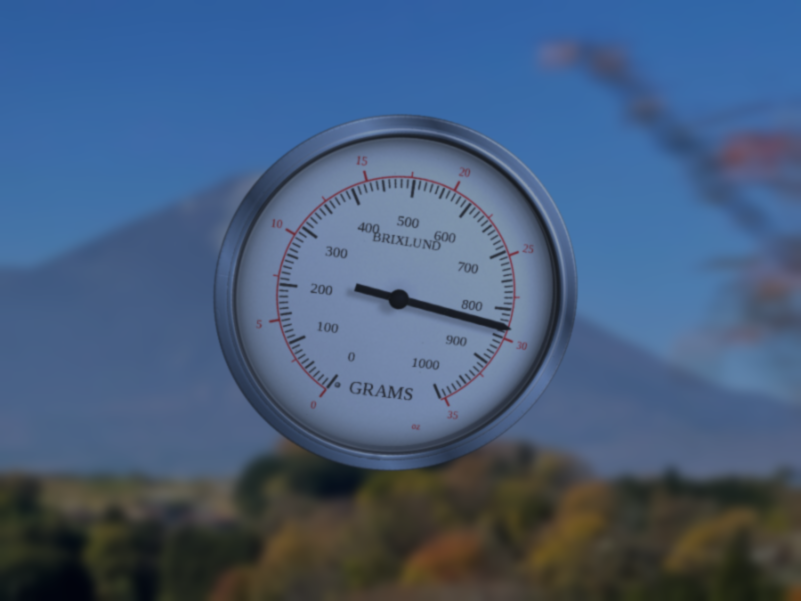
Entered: 830 g
